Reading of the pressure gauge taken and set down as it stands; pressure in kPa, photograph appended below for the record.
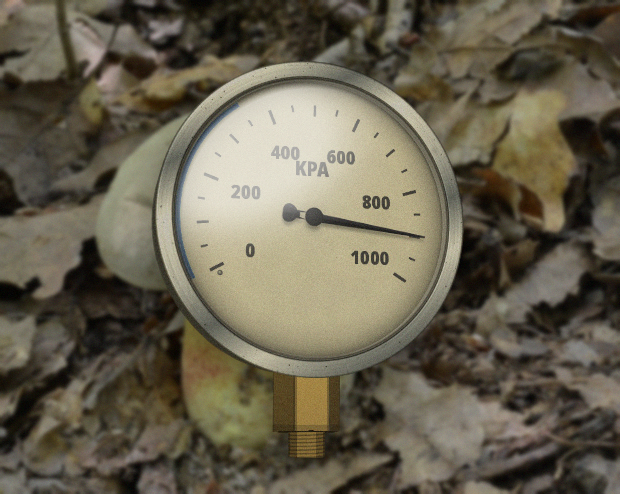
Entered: 900 kPa
